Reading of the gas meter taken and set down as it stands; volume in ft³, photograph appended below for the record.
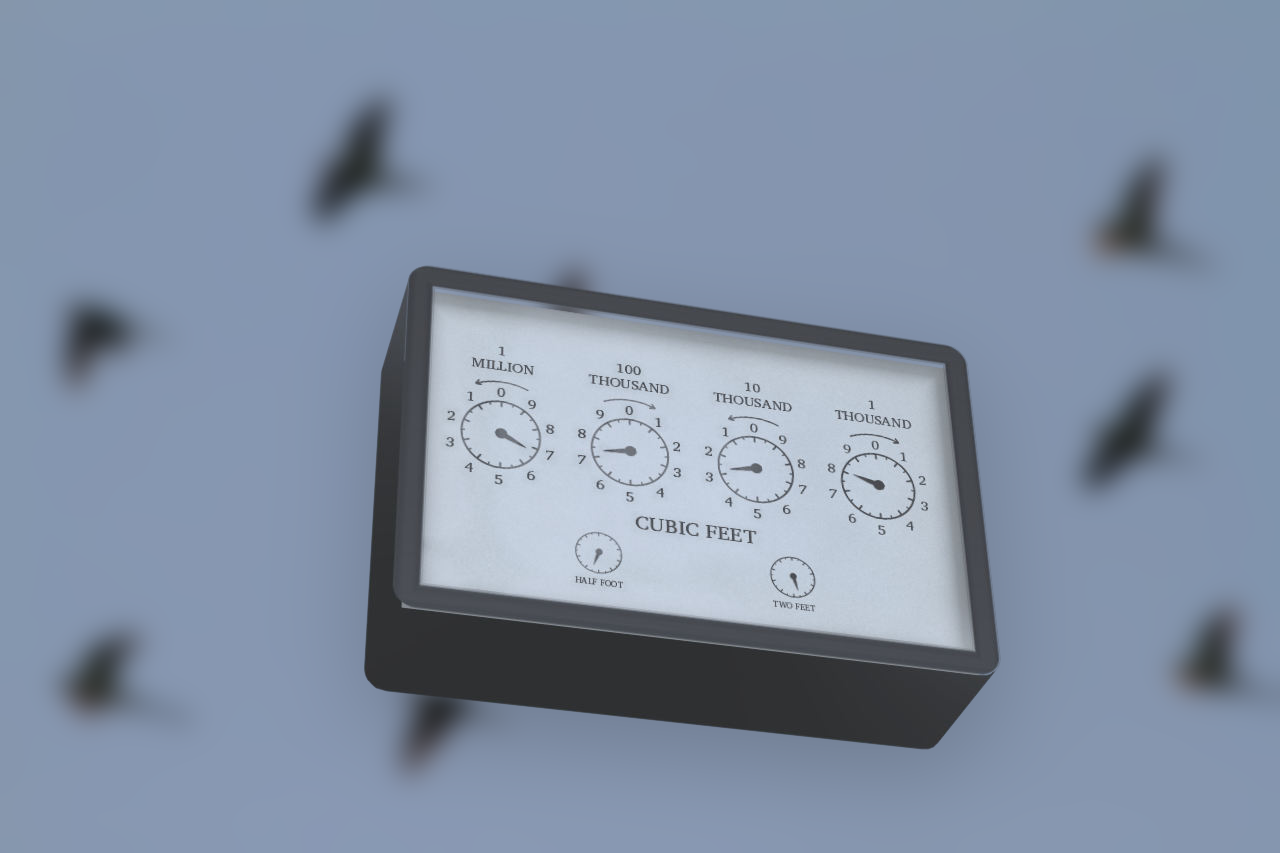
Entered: 672800 ft³
